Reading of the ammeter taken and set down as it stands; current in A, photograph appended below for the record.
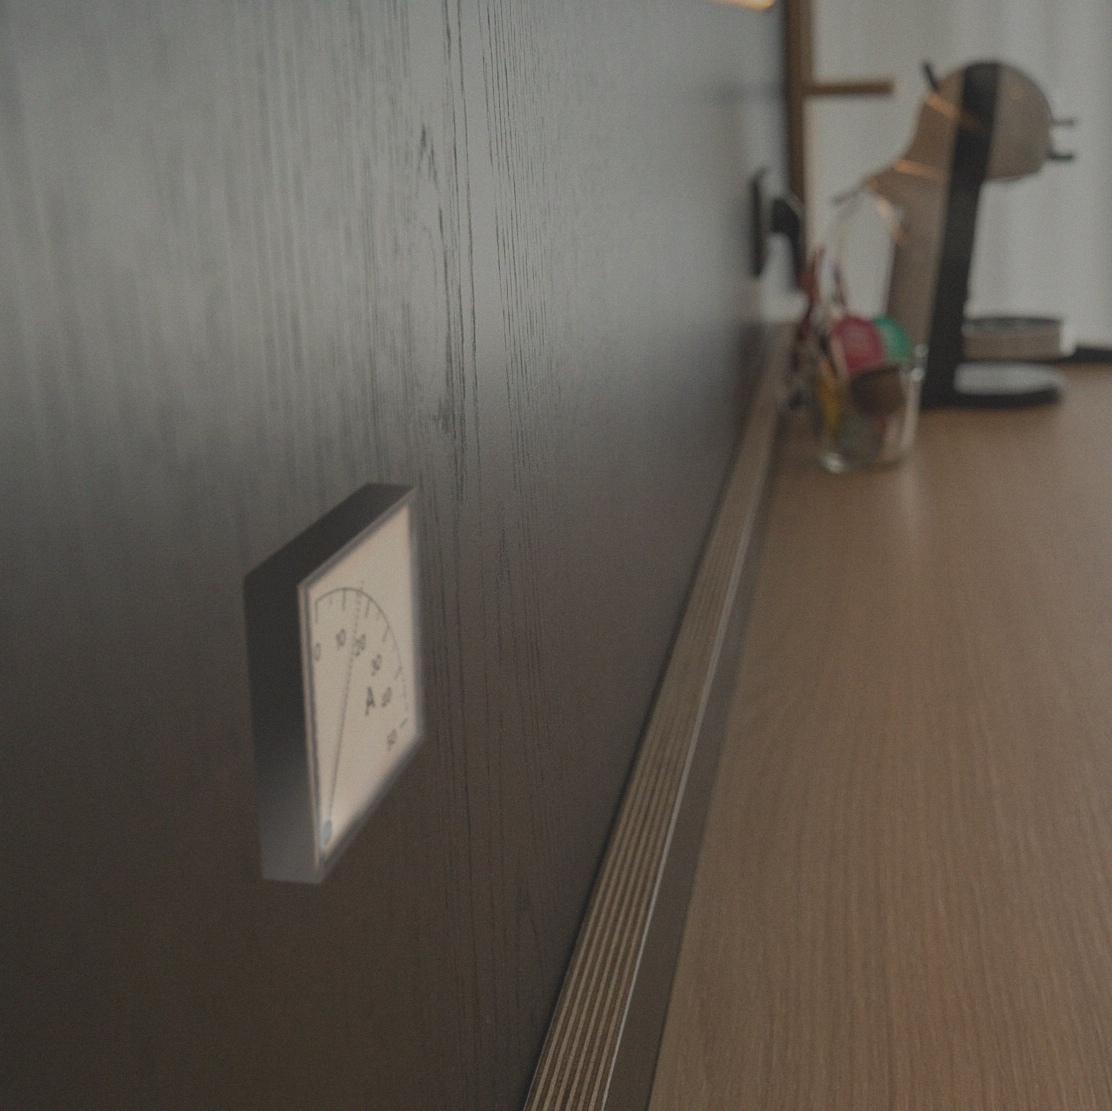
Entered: 15 A
